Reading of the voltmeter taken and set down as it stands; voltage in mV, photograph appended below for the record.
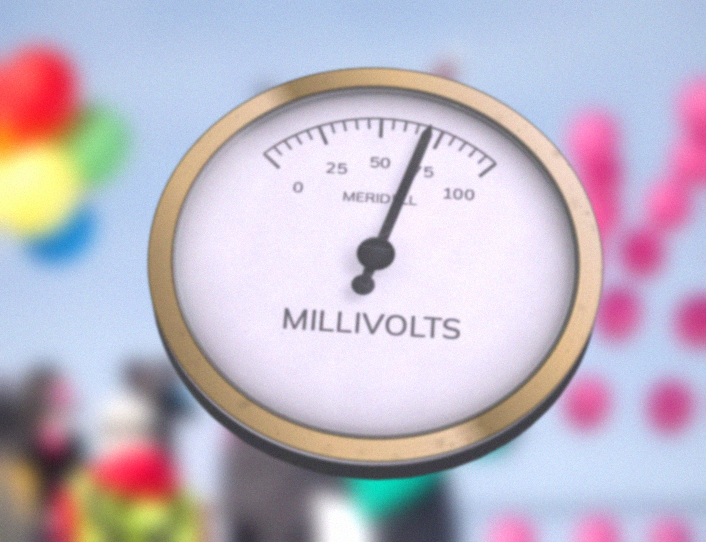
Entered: 70 mV
